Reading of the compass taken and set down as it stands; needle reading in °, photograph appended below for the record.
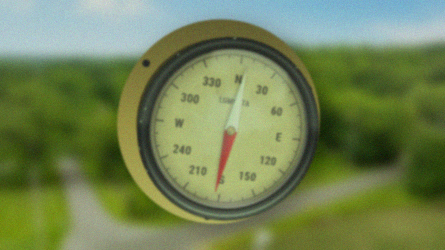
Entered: 185 °
